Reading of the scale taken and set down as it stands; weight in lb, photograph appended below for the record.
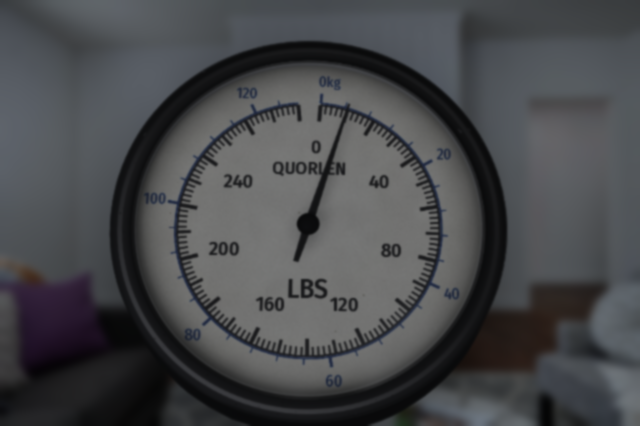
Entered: 10 lb
